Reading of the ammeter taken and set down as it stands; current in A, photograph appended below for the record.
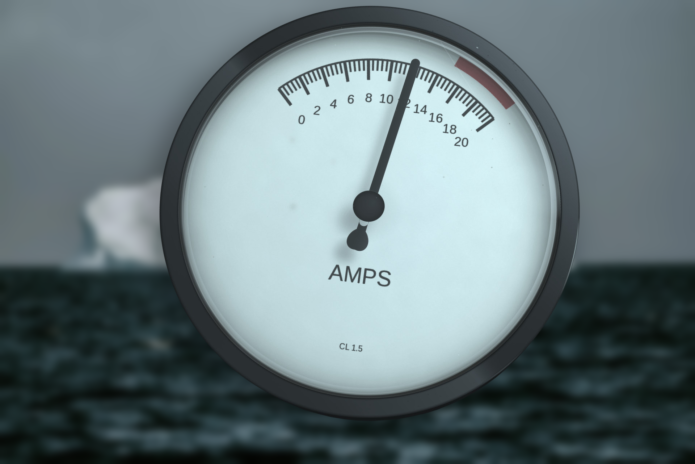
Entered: 12 A
